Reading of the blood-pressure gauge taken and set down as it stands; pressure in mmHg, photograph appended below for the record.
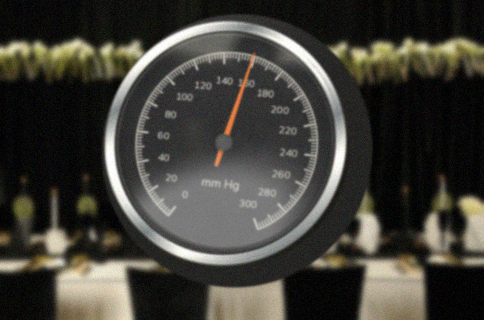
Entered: 160 mmHg
